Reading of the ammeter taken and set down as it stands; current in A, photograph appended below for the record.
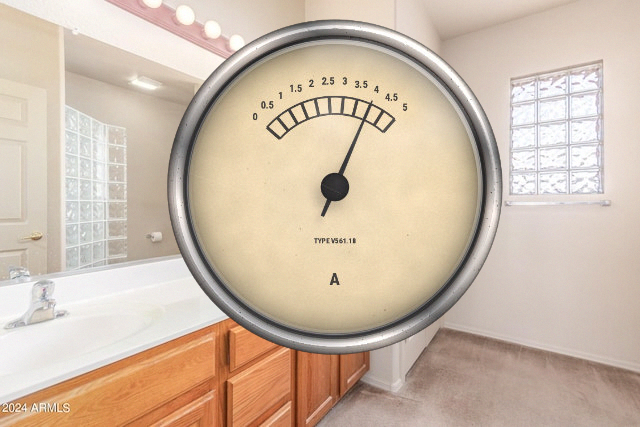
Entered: 4 A
